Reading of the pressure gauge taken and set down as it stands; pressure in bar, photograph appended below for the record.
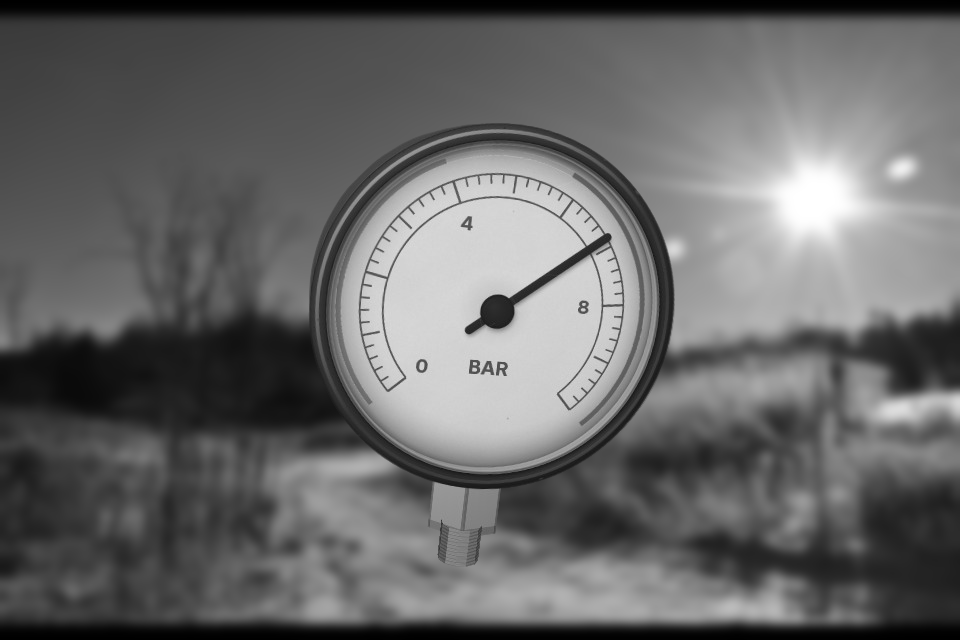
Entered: 6.8 bar
